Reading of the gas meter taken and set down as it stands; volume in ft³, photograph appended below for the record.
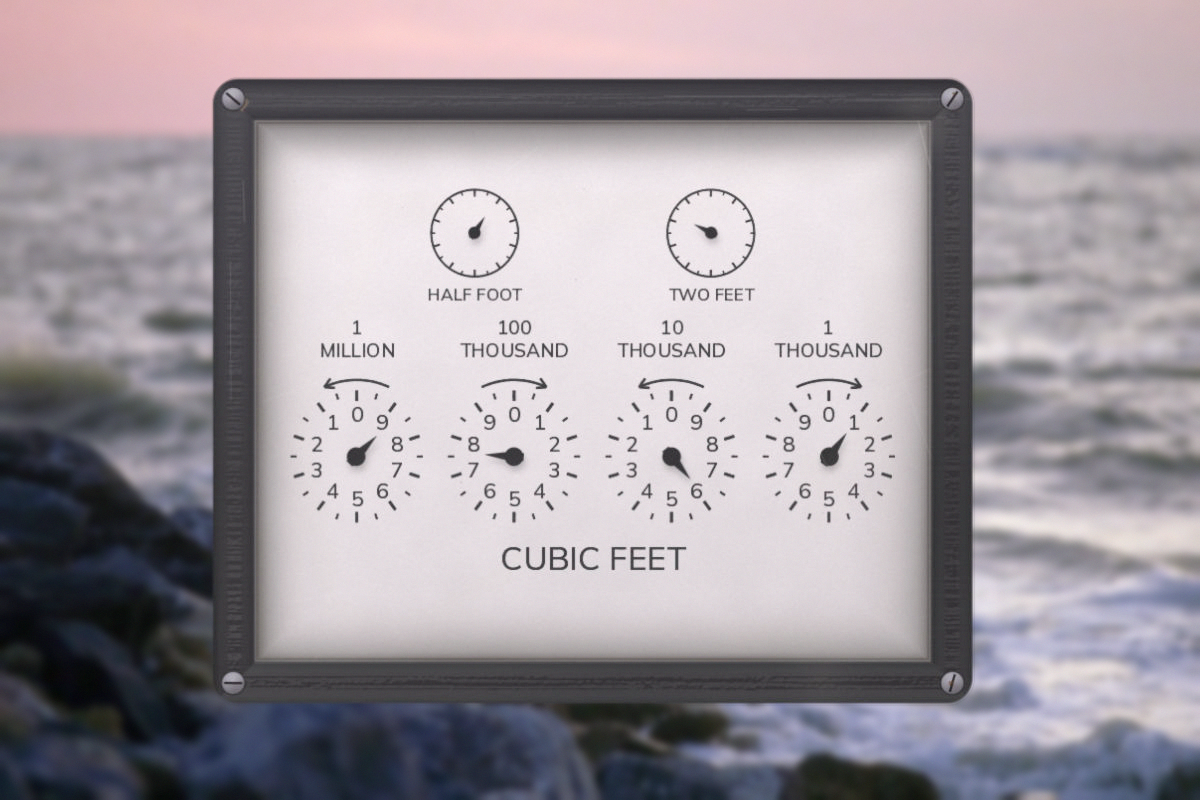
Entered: 876100 ft³
